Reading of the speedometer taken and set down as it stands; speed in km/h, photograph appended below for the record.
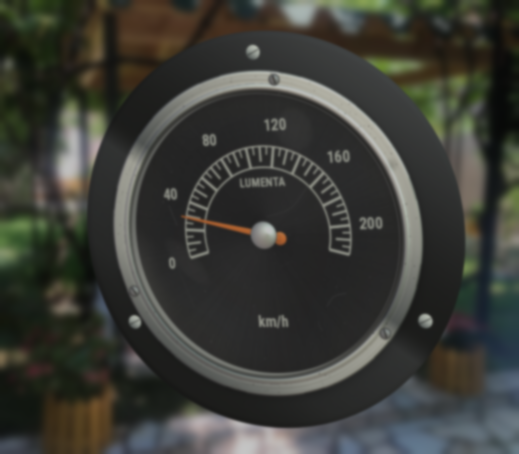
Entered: 30 km/h
